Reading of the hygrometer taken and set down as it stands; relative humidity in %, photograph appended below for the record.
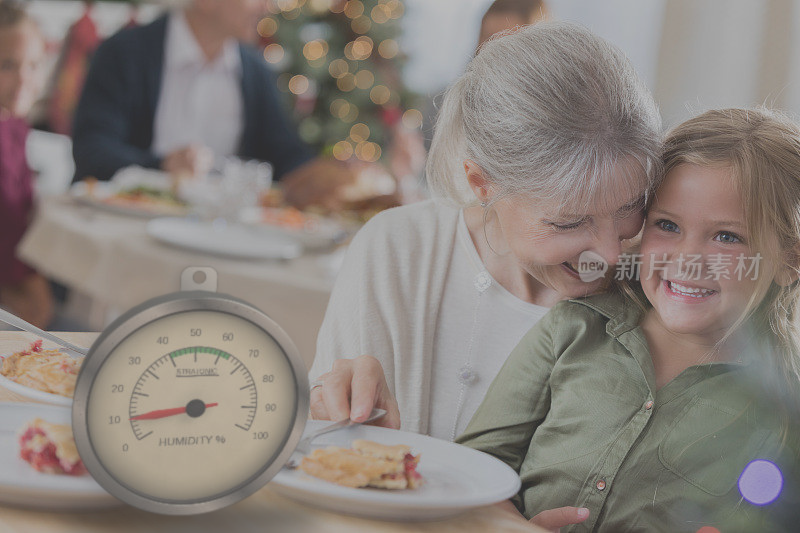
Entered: 10 %
